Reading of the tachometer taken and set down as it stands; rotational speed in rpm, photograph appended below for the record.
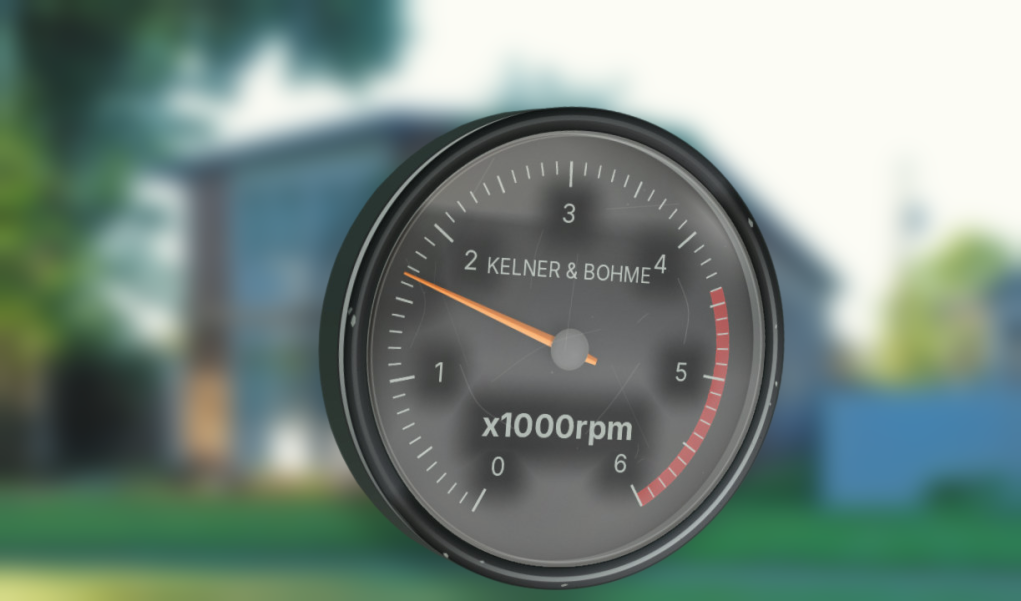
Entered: 1650 rpm
